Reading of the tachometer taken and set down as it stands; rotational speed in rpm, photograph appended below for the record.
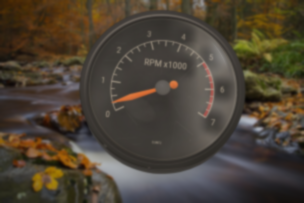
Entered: 250 rpm
